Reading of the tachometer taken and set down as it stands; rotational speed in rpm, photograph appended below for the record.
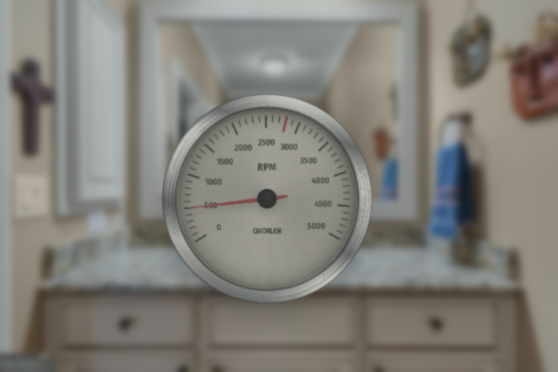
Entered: 500 rpm
